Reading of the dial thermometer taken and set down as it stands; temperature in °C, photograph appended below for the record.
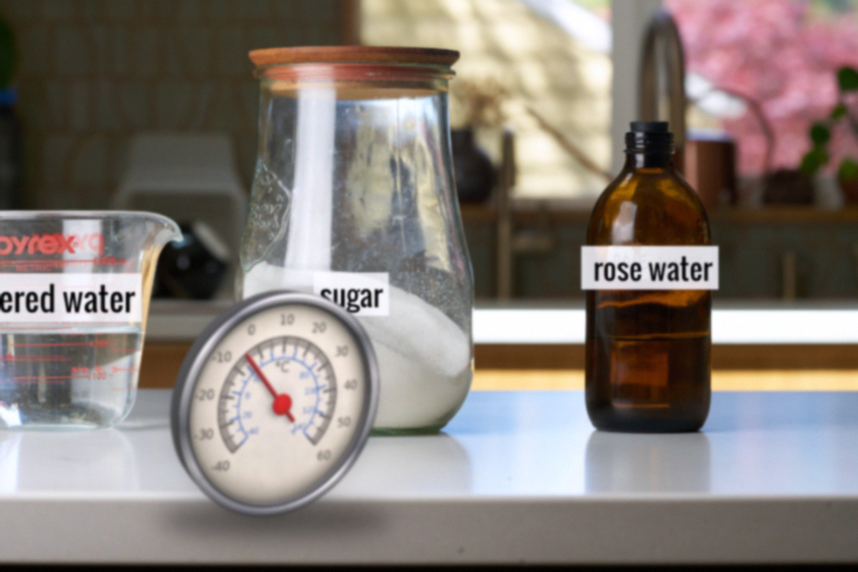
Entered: -5 °C
